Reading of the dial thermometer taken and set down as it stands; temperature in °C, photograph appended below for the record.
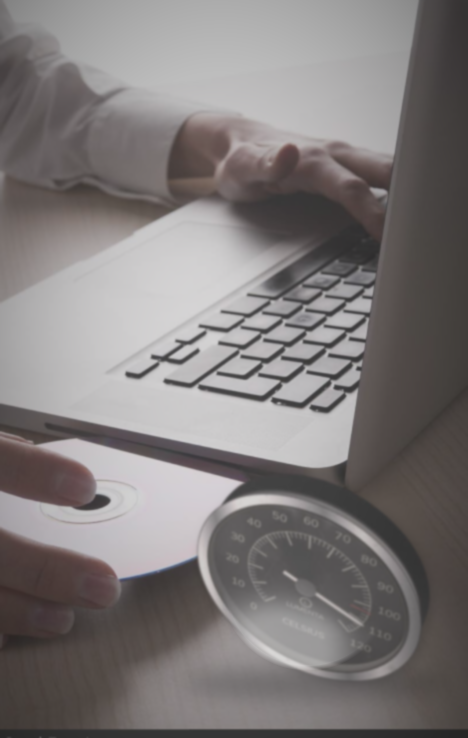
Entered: 110 °C
